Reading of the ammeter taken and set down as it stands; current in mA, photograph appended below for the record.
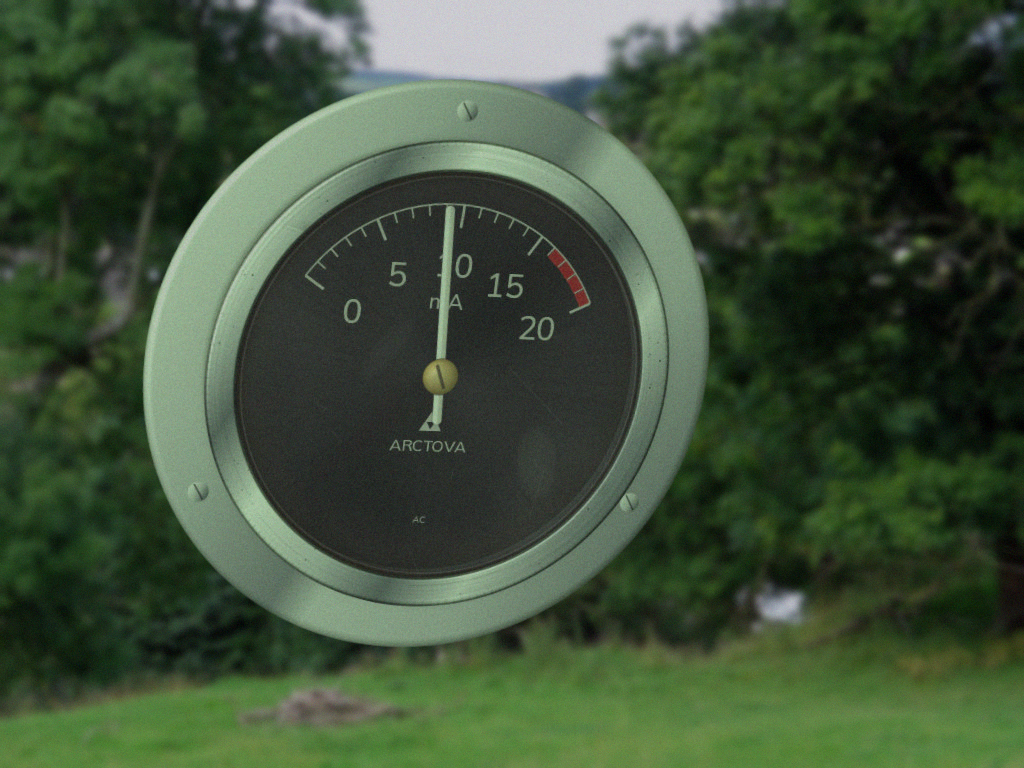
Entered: 9 mA
